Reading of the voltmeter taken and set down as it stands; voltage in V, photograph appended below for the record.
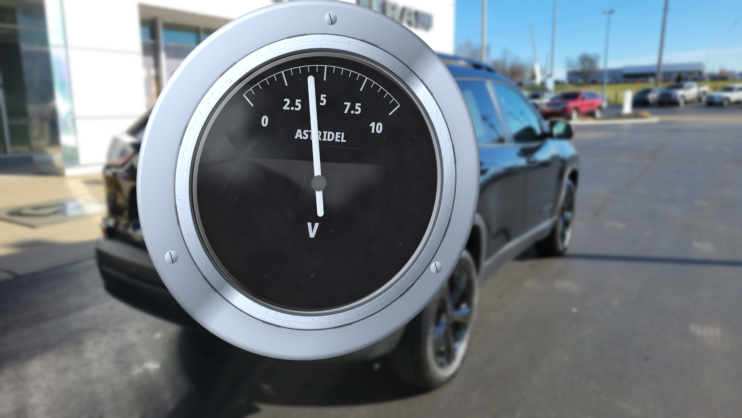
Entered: 4 V
